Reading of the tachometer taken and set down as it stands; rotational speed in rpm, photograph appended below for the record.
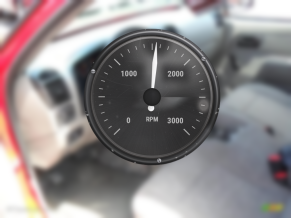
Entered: 1550 rpm
